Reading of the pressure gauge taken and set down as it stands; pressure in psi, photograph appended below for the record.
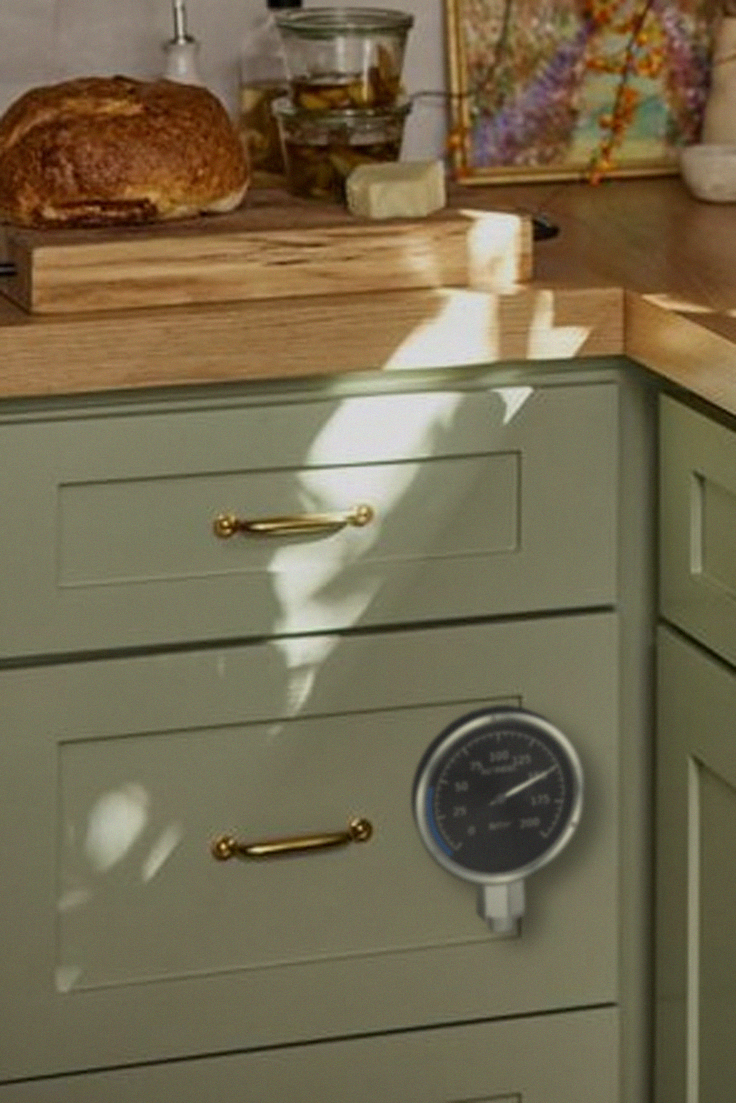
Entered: 150 psi
